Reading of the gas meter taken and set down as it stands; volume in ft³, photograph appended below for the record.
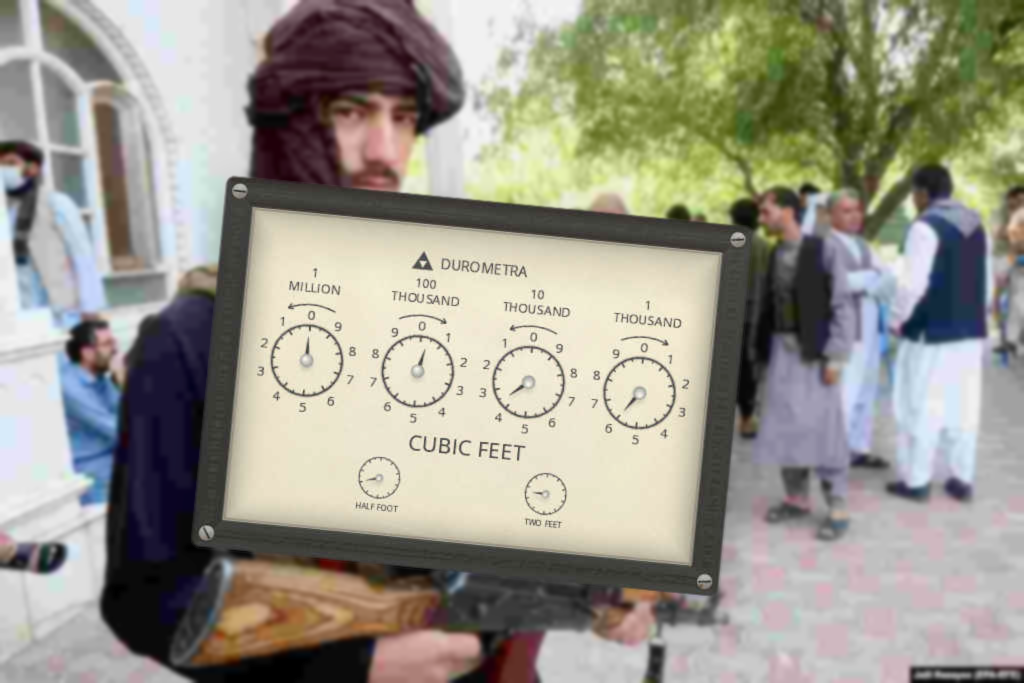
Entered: 3600 ft³
